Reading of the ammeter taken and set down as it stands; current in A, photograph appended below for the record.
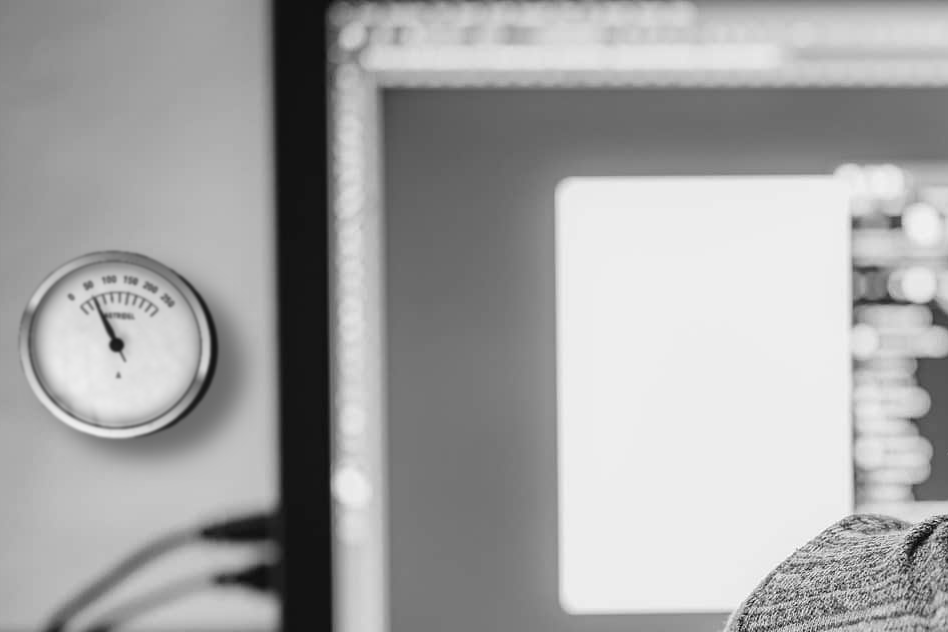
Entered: 50 A
